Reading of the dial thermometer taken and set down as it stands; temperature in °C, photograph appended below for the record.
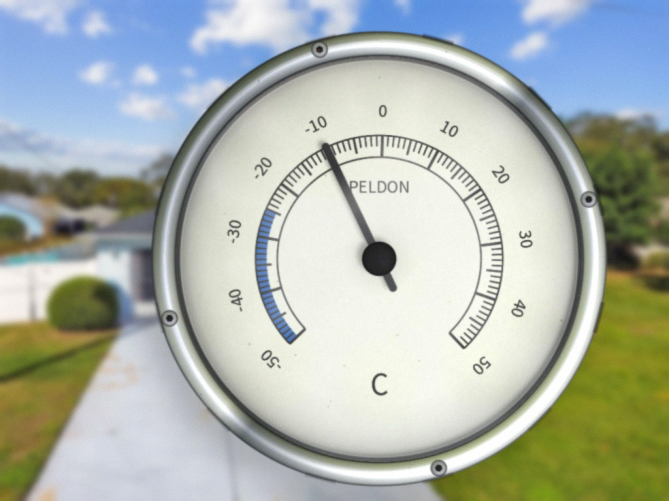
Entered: -10 °C
